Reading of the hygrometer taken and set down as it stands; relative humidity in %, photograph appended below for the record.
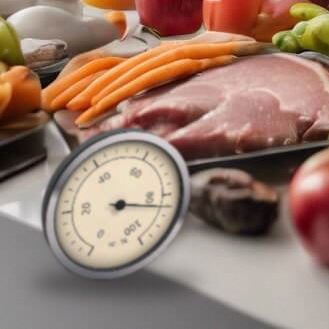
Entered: 84 %
